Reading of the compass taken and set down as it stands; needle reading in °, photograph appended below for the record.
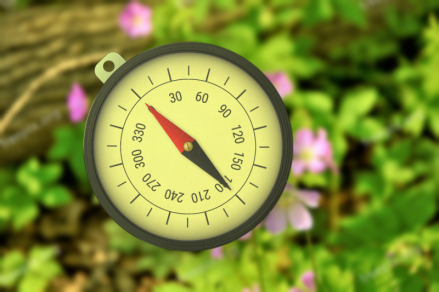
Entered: 0 °
